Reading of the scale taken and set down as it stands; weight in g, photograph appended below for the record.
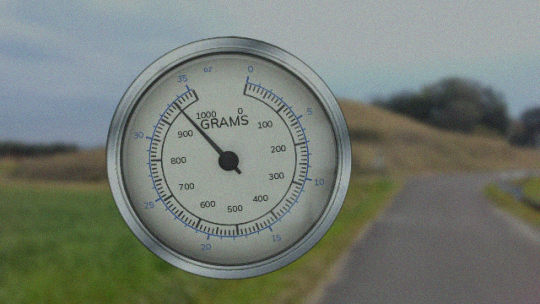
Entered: 950 g
